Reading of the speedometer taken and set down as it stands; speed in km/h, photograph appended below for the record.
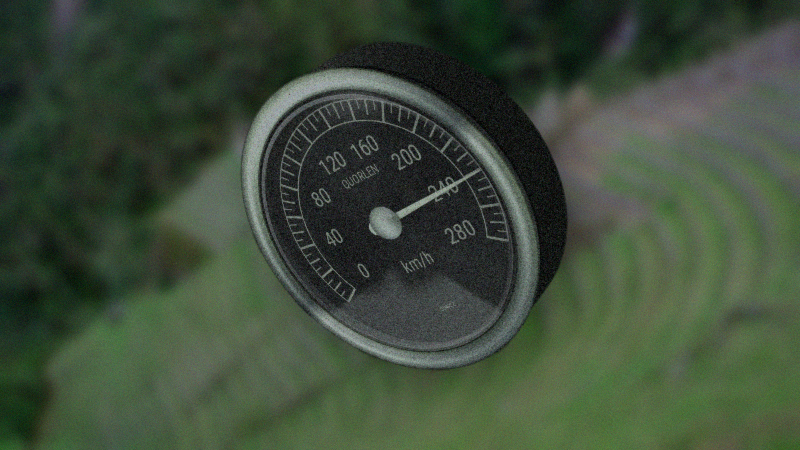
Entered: 240 km/h
